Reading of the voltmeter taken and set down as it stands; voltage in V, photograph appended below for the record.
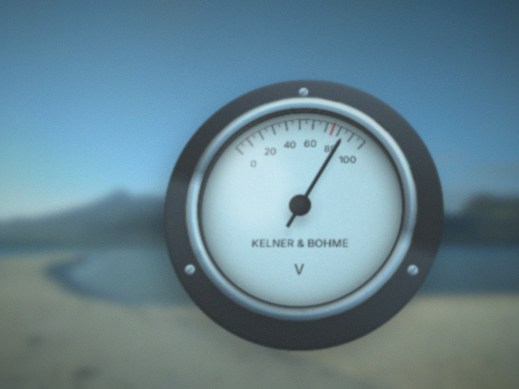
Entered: 85 V
